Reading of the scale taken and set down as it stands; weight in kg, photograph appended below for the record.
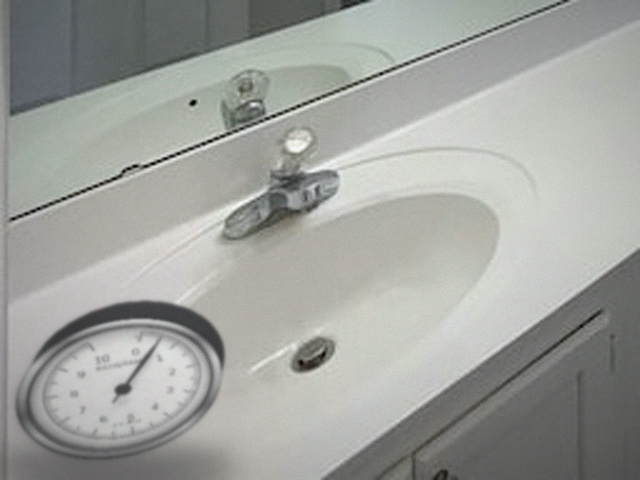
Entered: 0.5 kg
